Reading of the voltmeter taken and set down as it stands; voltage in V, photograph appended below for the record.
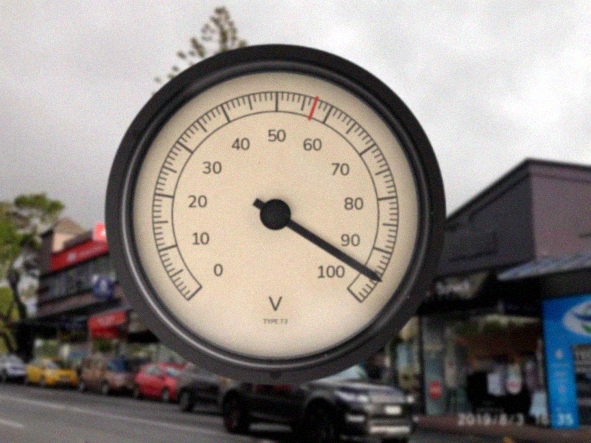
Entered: 95 V
